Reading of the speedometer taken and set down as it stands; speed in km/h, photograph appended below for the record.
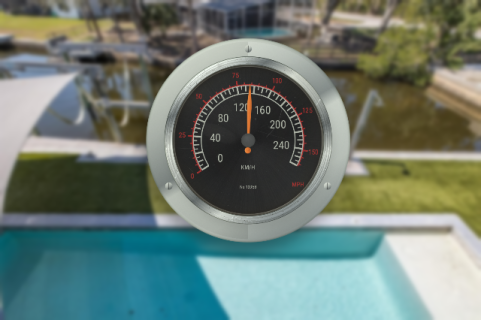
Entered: 135 km/h
